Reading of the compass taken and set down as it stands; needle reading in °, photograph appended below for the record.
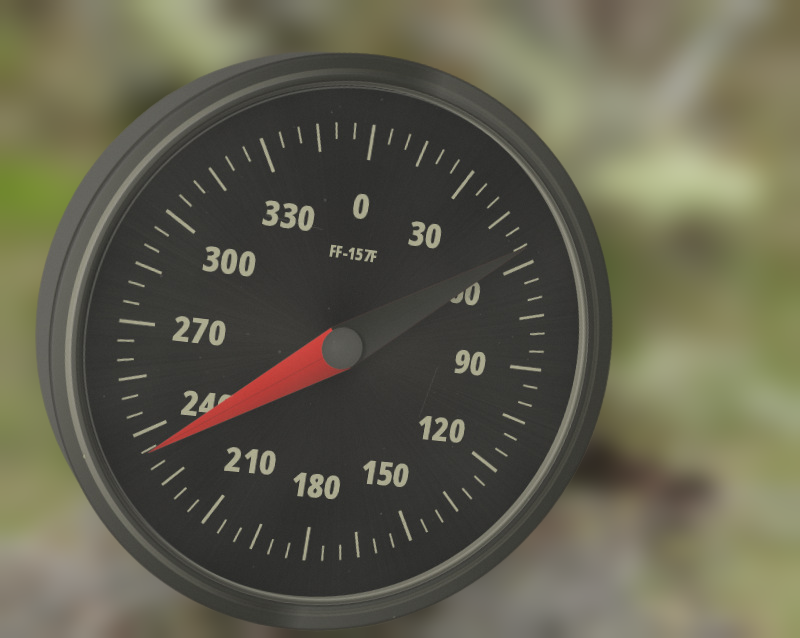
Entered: 235 °
